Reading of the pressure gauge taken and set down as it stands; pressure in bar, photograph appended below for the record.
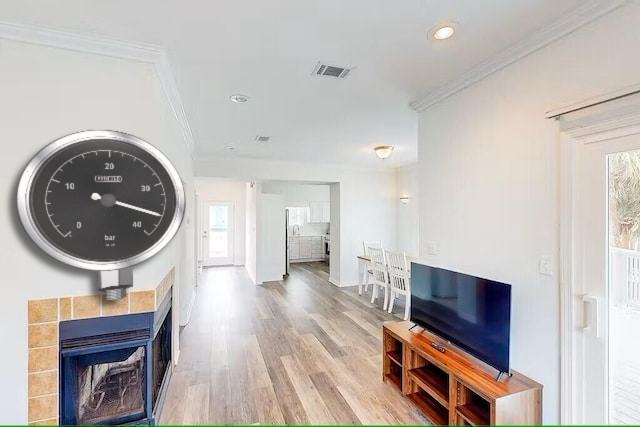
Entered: 36 bar
